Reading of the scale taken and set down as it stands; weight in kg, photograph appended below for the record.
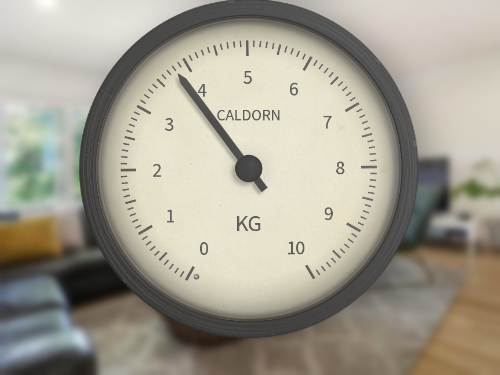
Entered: 3.8 kg
